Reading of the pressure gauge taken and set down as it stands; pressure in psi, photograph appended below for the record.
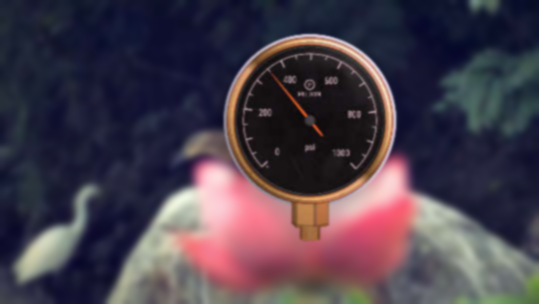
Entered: 350 psi
